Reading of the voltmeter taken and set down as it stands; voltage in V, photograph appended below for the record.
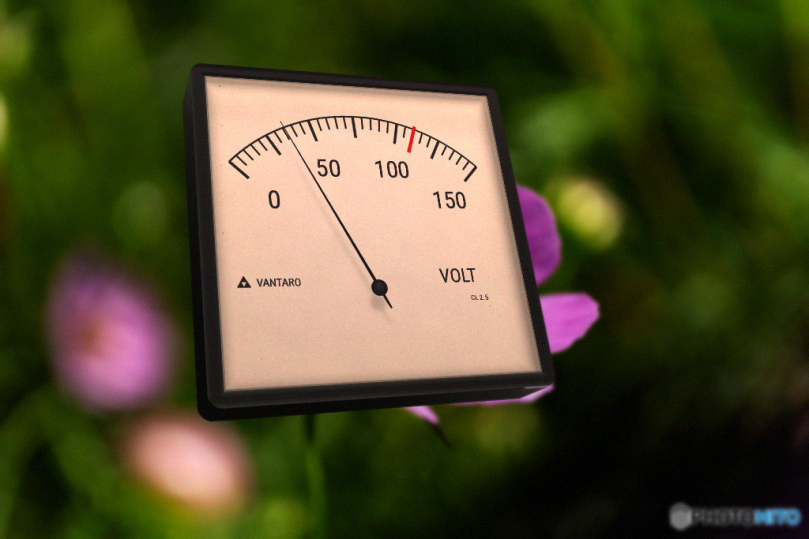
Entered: 35 V
